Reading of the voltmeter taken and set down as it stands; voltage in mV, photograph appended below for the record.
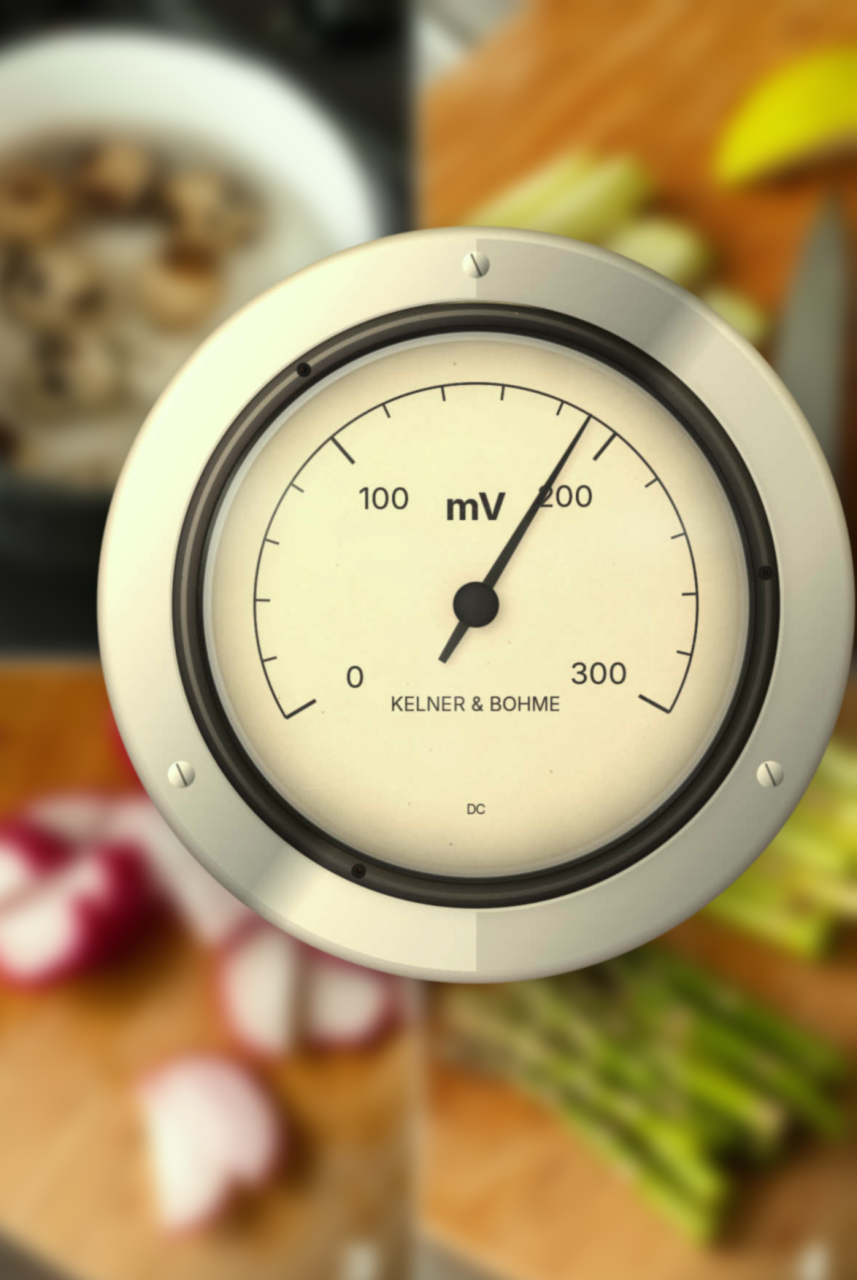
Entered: 190 mV
